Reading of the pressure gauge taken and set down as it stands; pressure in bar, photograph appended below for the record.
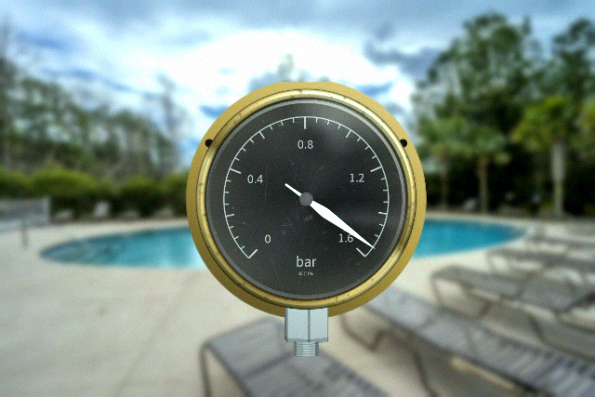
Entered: 1.55 bar
